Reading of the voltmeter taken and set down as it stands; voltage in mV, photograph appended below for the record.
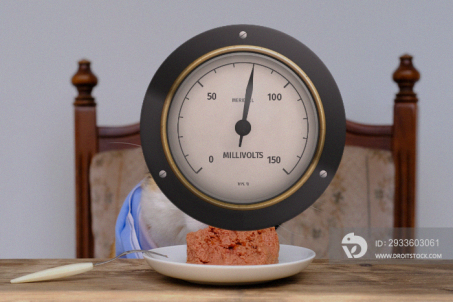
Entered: 80 mV
